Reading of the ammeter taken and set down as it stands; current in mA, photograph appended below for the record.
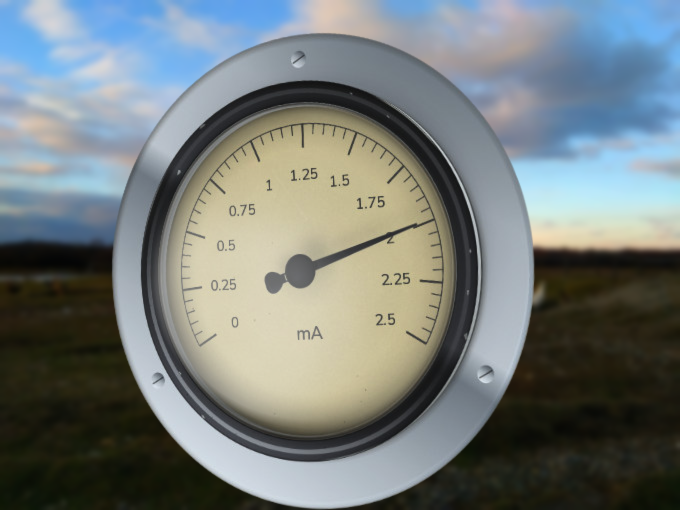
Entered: 2 mA
